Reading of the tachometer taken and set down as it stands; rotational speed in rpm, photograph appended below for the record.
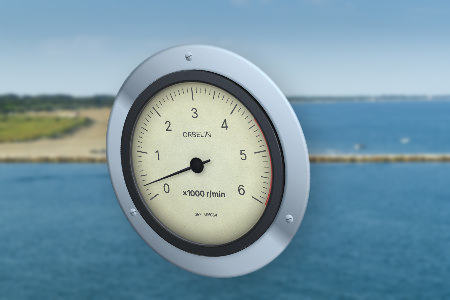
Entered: 300 rpm
